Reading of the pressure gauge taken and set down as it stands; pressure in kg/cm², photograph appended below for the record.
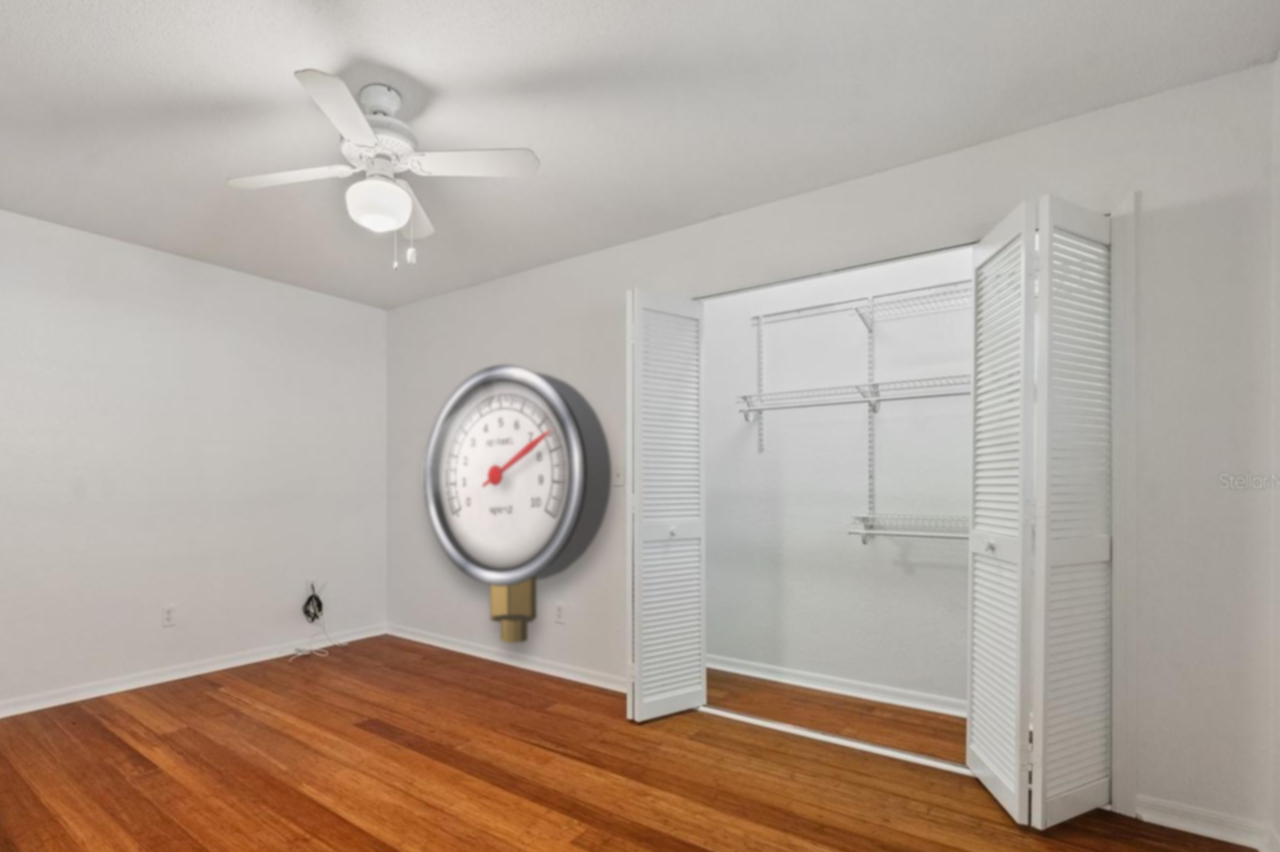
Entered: 7.5 kg/cm²
